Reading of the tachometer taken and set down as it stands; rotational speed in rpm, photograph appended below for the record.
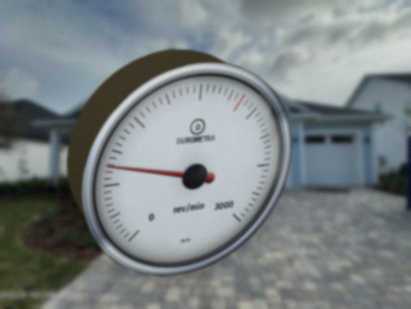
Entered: 650 rpm
